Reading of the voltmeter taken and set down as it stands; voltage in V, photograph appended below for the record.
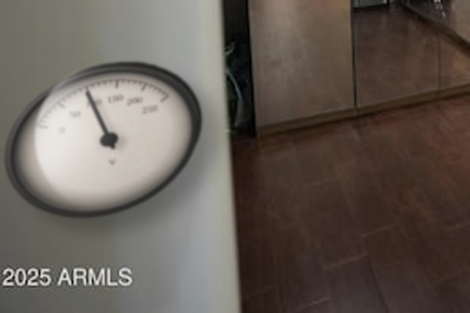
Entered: 100 V
